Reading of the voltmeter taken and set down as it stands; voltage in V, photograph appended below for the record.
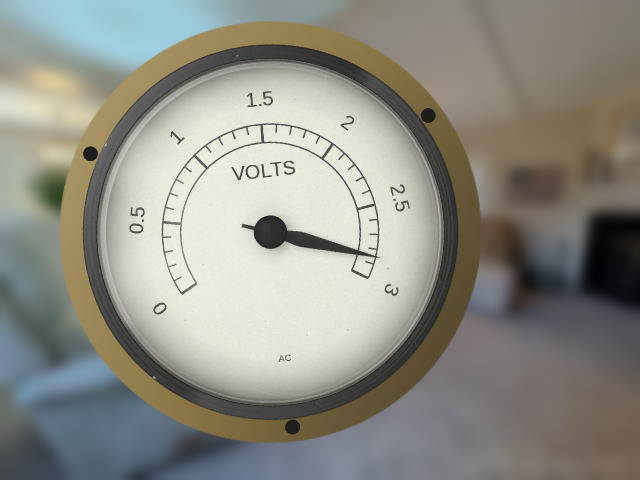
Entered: 2.85 V
